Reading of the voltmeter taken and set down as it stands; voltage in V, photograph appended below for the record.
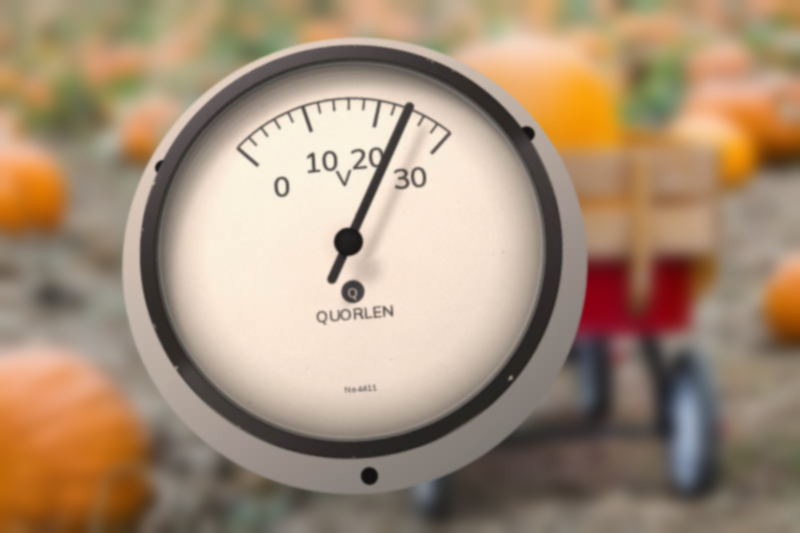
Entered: 24 V
